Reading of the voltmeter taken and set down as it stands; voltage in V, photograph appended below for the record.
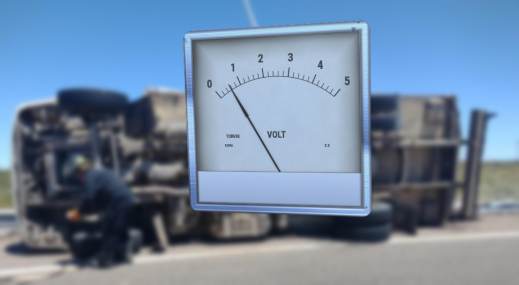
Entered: 0.6 V
